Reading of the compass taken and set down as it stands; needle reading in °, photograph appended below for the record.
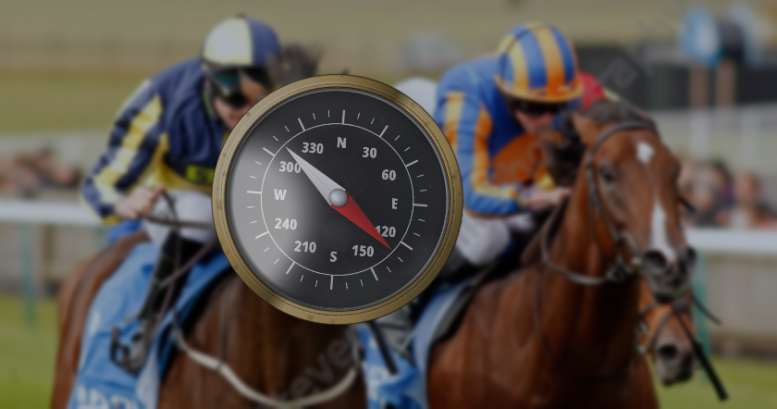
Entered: 130 °
